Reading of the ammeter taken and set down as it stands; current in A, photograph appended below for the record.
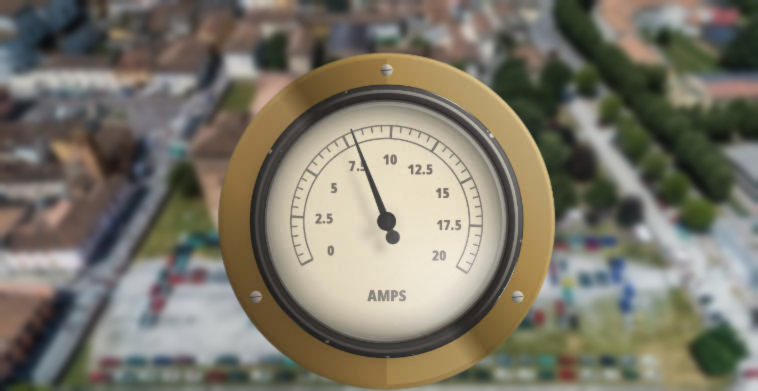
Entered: 8 A
